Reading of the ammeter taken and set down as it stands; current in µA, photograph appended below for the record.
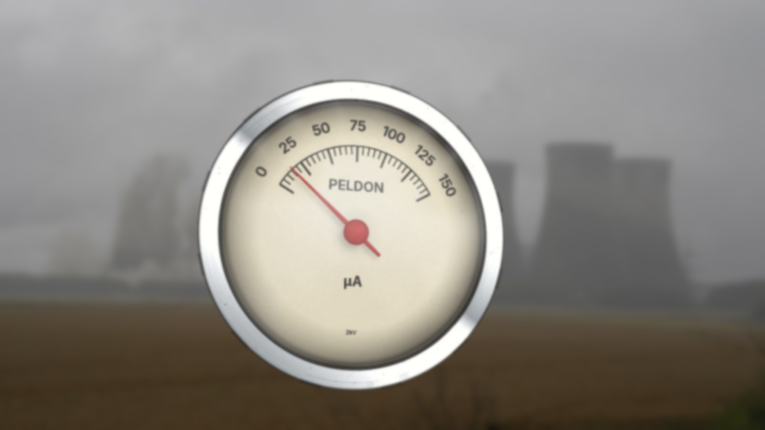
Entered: 15 µA
